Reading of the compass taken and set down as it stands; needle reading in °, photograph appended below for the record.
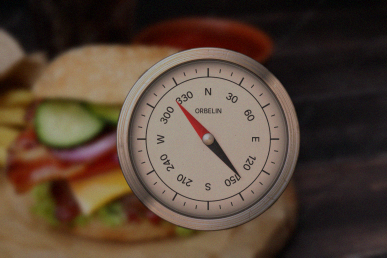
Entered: 320 °
